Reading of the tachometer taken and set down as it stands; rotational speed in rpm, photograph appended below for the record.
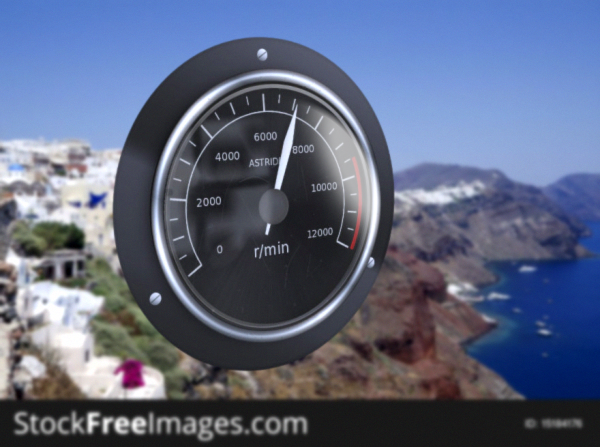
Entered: 7000 rpm
